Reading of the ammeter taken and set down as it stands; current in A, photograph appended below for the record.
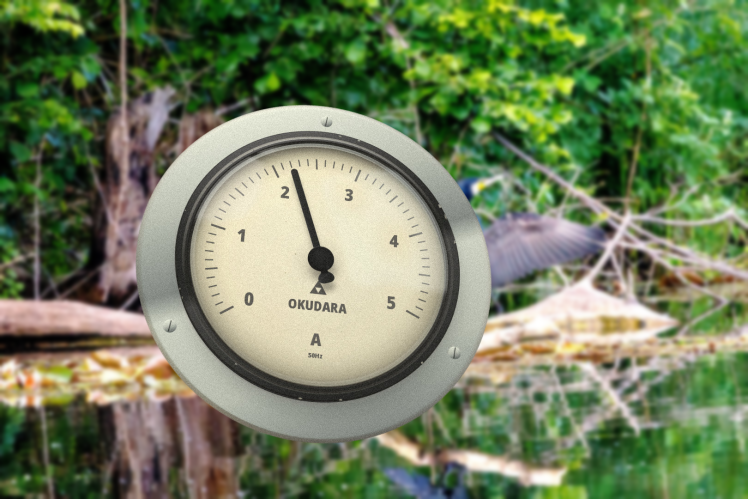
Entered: 2.2 A
